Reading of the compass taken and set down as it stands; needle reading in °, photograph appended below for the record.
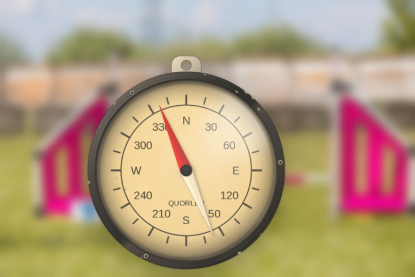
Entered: 337.5 °
